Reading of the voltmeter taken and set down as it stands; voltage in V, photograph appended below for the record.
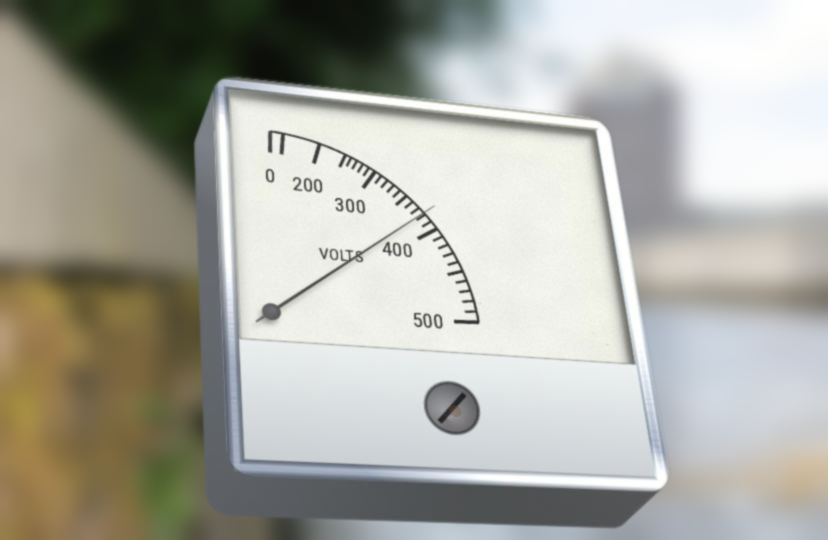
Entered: 380 V
